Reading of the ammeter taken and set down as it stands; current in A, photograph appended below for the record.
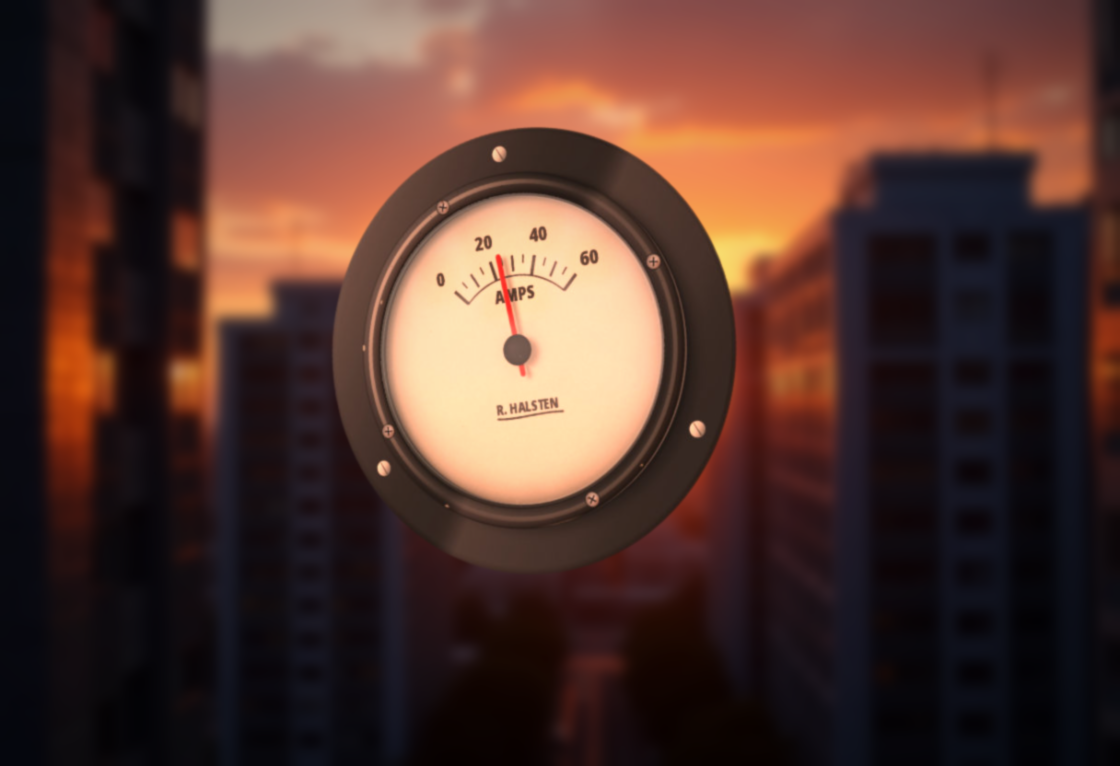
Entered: 25 A
